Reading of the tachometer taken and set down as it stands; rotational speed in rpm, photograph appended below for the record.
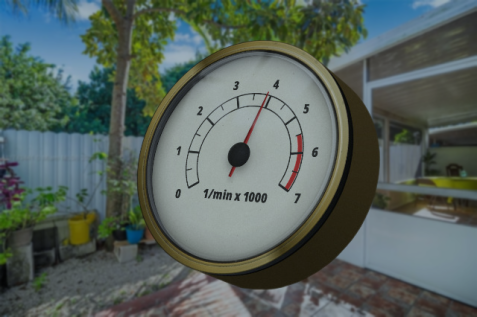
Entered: 4000 rpm
